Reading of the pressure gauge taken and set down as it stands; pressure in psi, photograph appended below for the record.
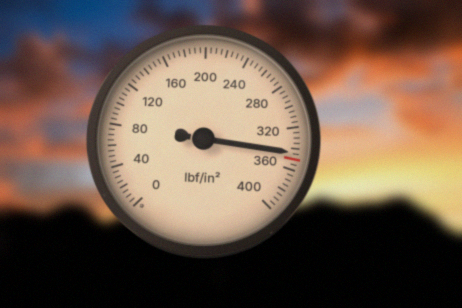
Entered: 345 psi
